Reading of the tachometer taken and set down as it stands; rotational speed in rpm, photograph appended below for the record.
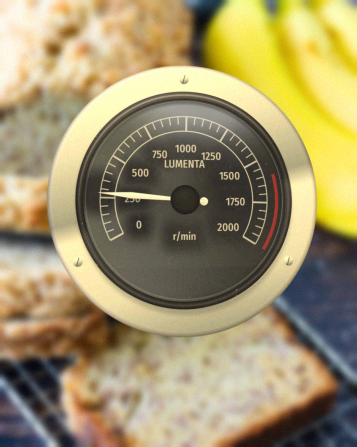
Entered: 275 rpm
